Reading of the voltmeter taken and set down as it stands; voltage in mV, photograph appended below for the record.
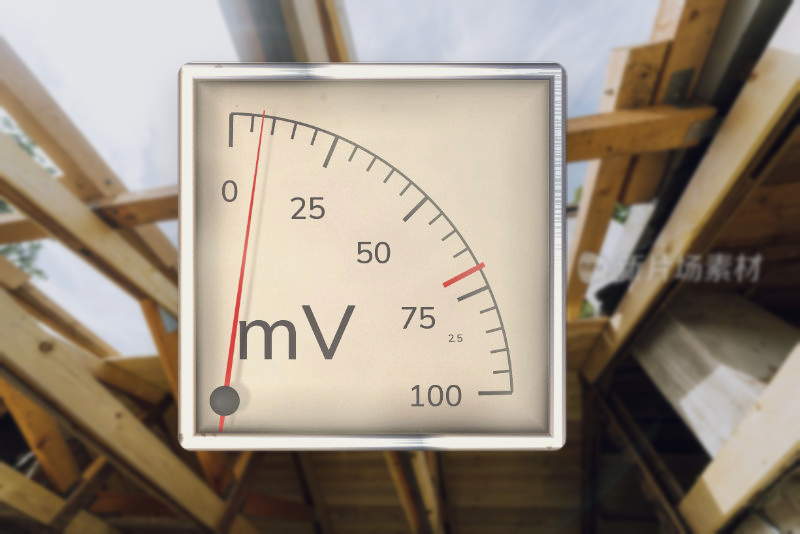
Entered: 7.5 mV
